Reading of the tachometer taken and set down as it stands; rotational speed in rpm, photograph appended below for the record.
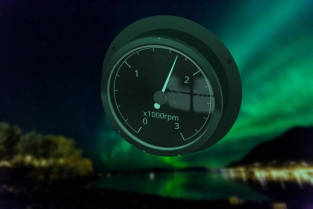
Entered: 1700 rpm
